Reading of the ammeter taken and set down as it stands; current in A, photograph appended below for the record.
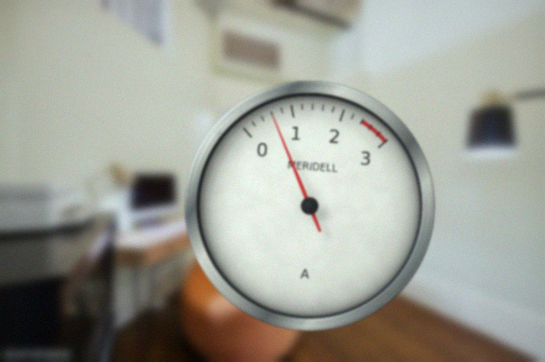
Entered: 0.6 A
